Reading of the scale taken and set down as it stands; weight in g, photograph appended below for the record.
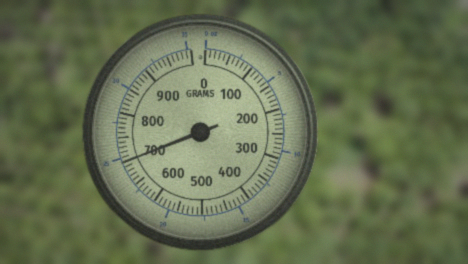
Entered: 700 g
